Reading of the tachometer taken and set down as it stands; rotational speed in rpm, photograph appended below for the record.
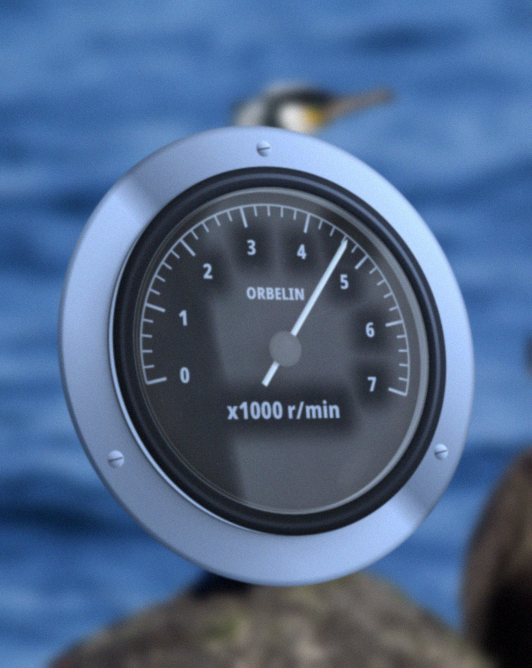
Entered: 4600 rpm
